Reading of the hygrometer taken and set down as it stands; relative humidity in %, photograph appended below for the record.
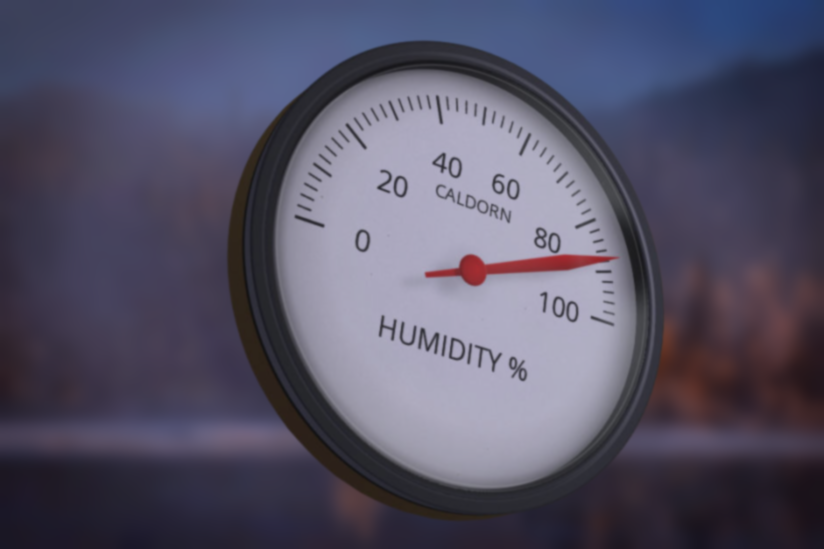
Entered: 88 %
